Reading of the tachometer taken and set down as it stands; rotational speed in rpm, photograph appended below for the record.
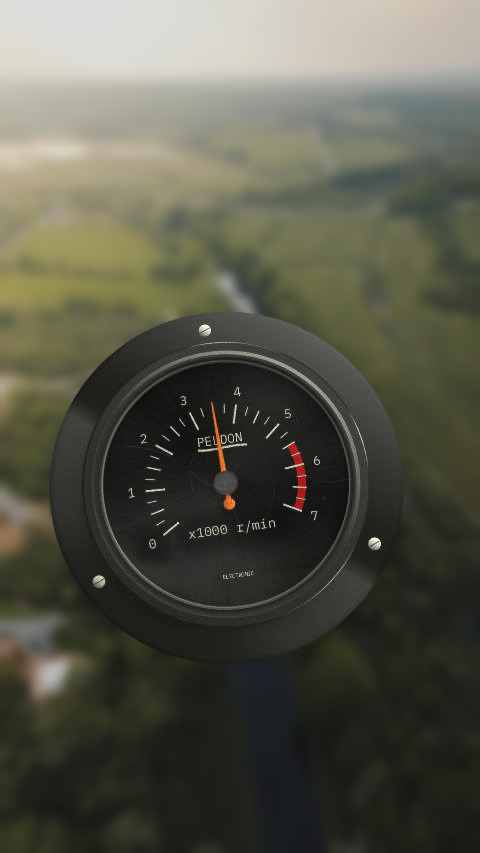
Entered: 3500 rpm
